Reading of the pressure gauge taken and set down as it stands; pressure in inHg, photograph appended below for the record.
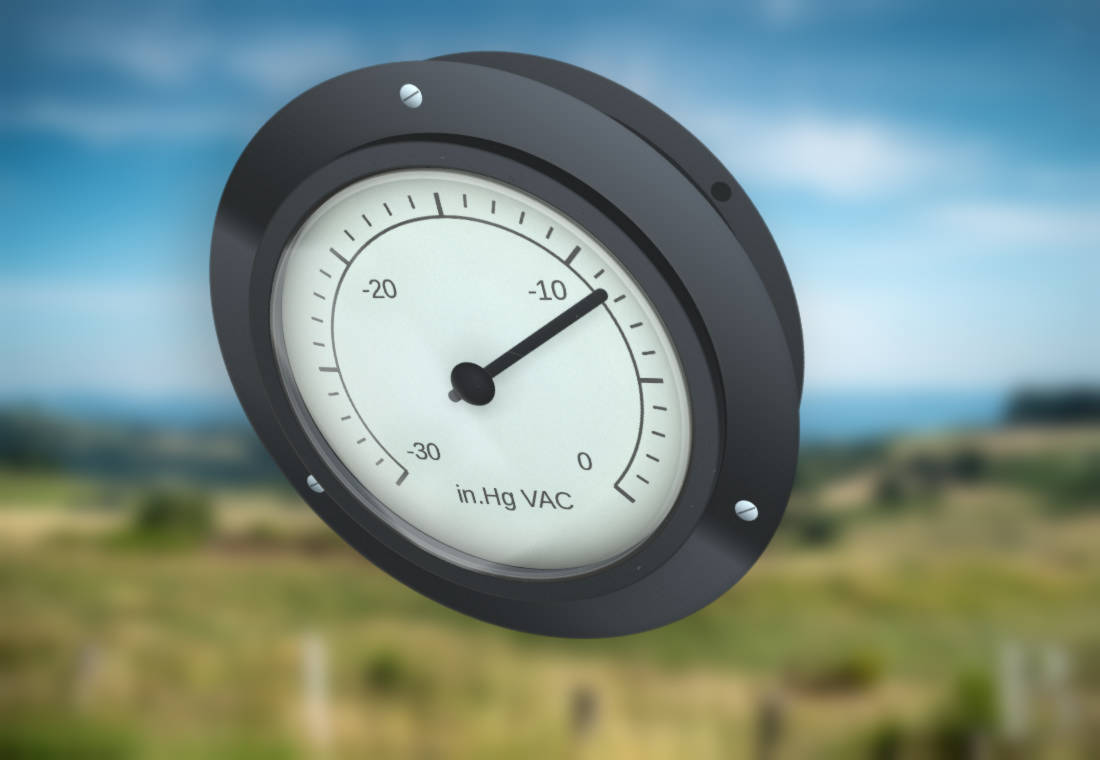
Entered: -8.5 inHg
